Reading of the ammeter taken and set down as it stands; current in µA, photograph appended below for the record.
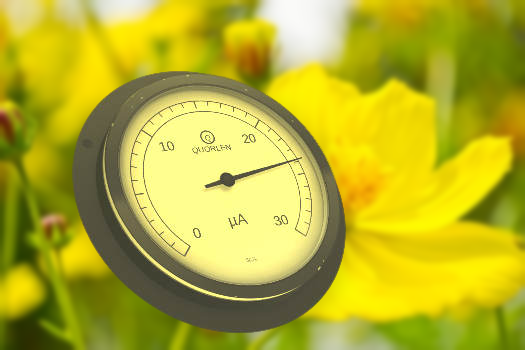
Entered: 24 µA
